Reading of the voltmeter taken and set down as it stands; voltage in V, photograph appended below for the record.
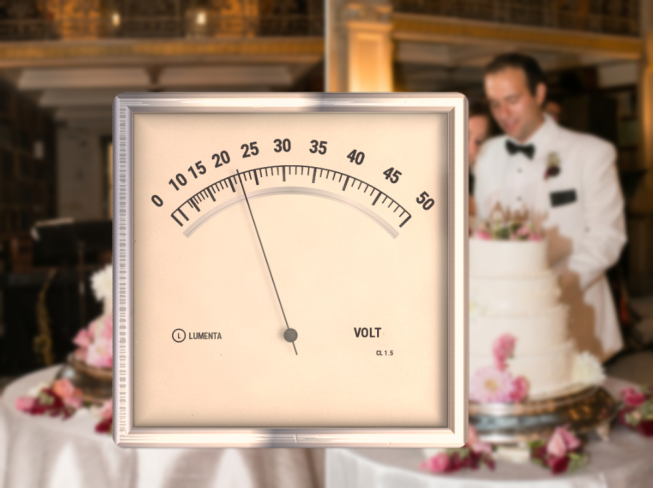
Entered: 22 V
